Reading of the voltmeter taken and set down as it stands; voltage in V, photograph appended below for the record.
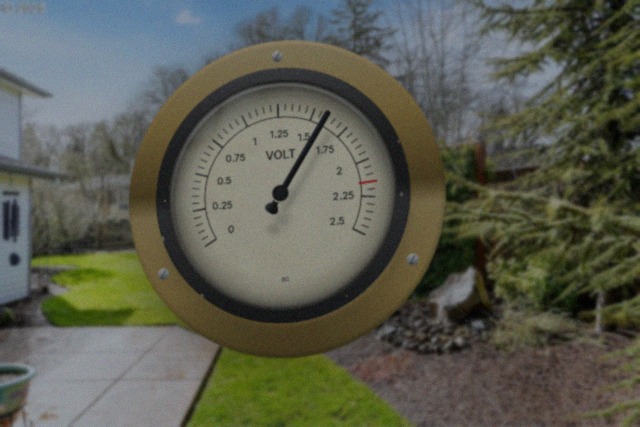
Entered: 1.6 V
